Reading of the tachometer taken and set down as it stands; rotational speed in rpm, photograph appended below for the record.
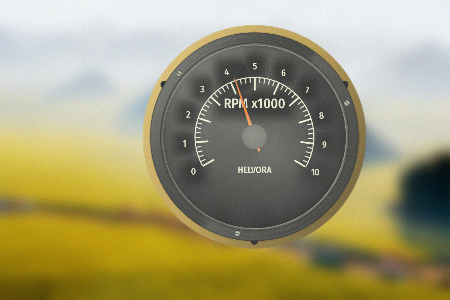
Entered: 4200 rpm
